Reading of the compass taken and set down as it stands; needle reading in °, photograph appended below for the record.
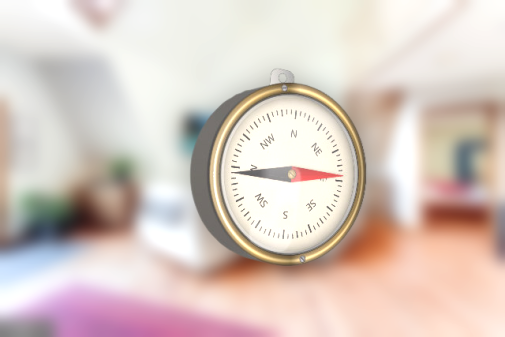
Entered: 85 °
